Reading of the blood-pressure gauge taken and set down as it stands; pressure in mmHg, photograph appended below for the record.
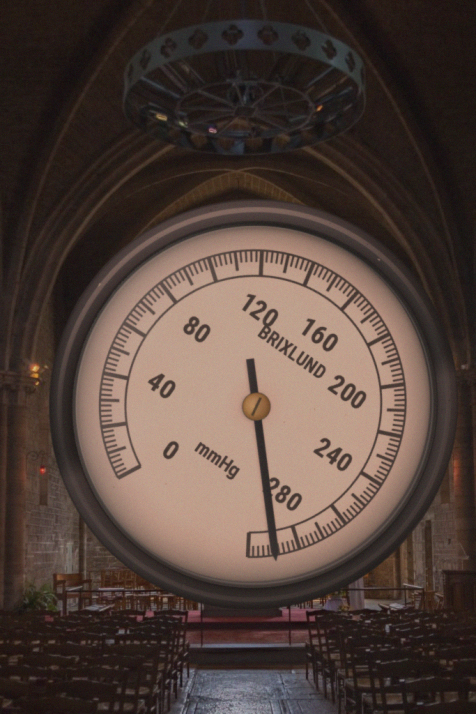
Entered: 290 mmHg
